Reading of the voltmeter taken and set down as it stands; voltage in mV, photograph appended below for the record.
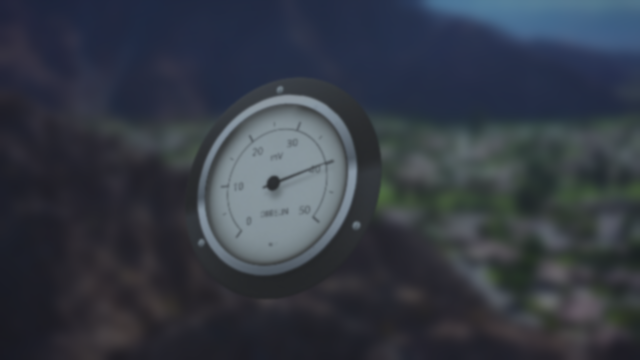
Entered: 40 mV
